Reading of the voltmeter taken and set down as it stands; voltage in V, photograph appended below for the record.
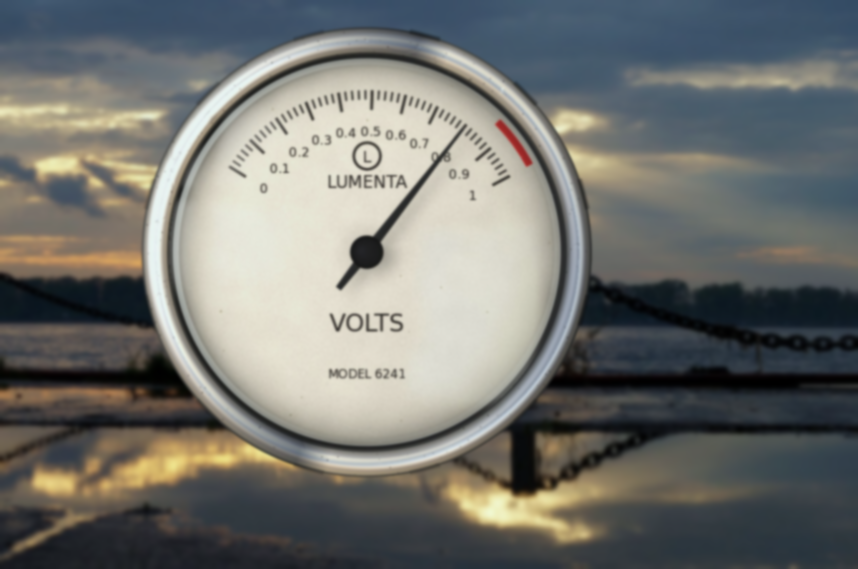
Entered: 0.8 V
